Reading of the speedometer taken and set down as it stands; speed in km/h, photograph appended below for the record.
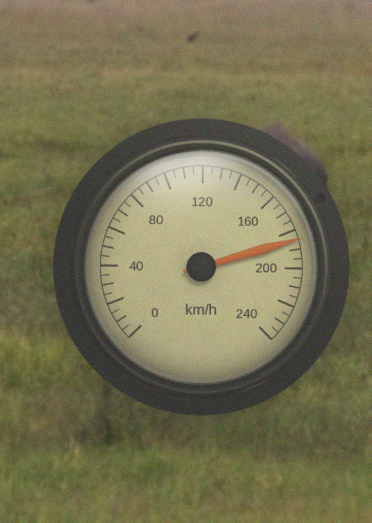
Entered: 185 km/h
